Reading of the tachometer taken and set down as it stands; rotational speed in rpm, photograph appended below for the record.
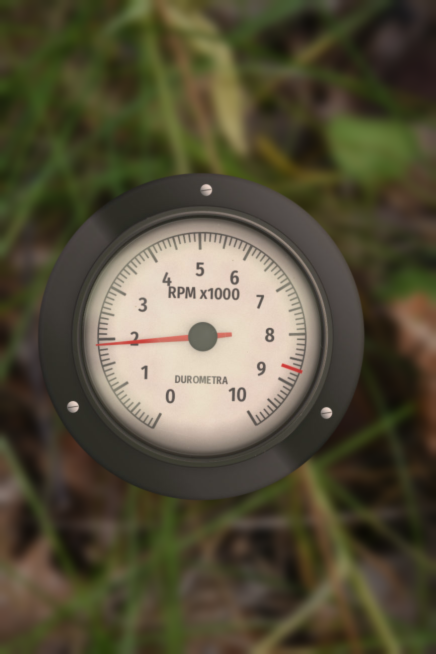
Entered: 1900 rpm
